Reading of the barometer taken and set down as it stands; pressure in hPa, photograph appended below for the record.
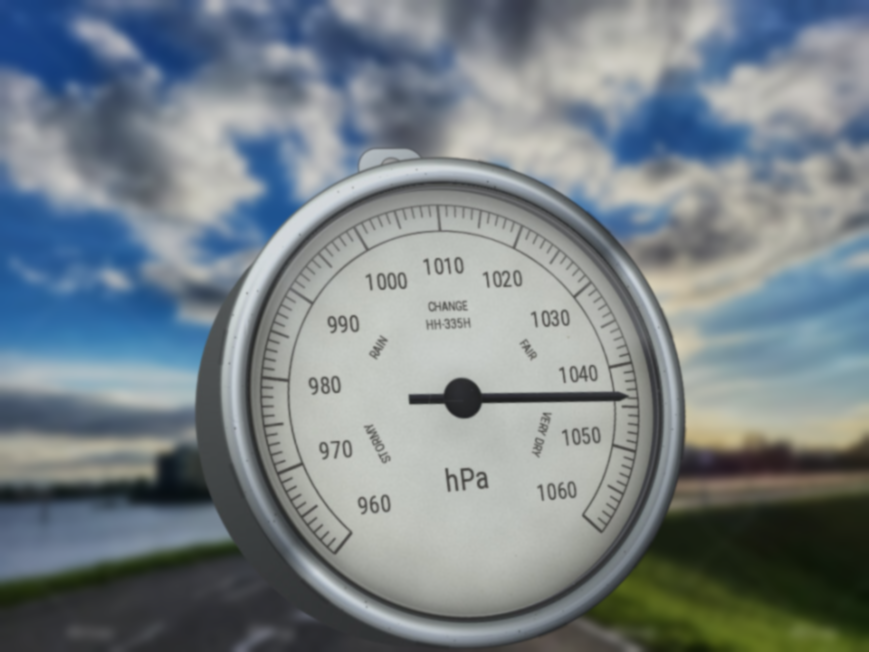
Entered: 1044 hPa
